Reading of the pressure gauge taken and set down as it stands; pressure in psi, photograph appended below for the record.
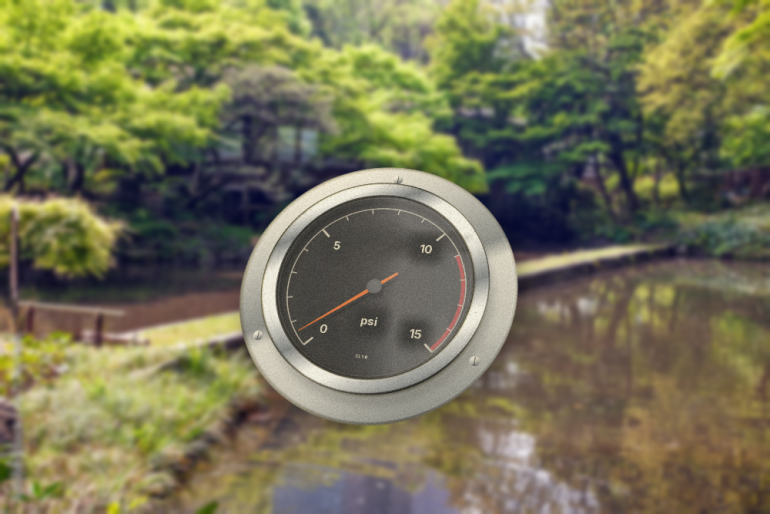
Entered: 0.5 psi
